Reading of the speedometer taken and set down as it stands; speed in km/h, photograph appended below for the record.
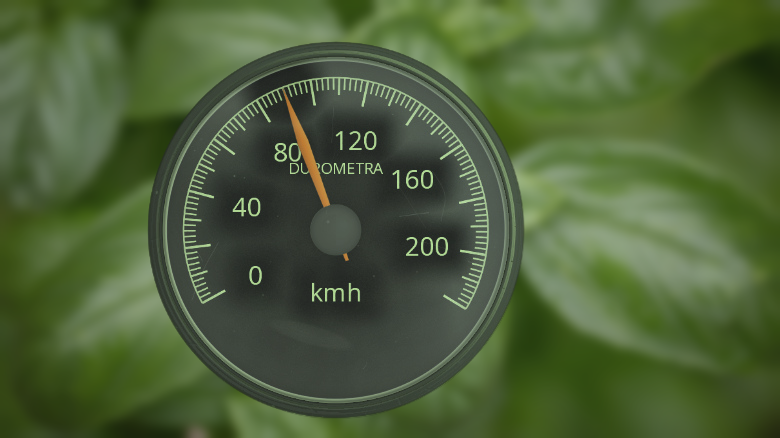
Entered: 90 km/h
